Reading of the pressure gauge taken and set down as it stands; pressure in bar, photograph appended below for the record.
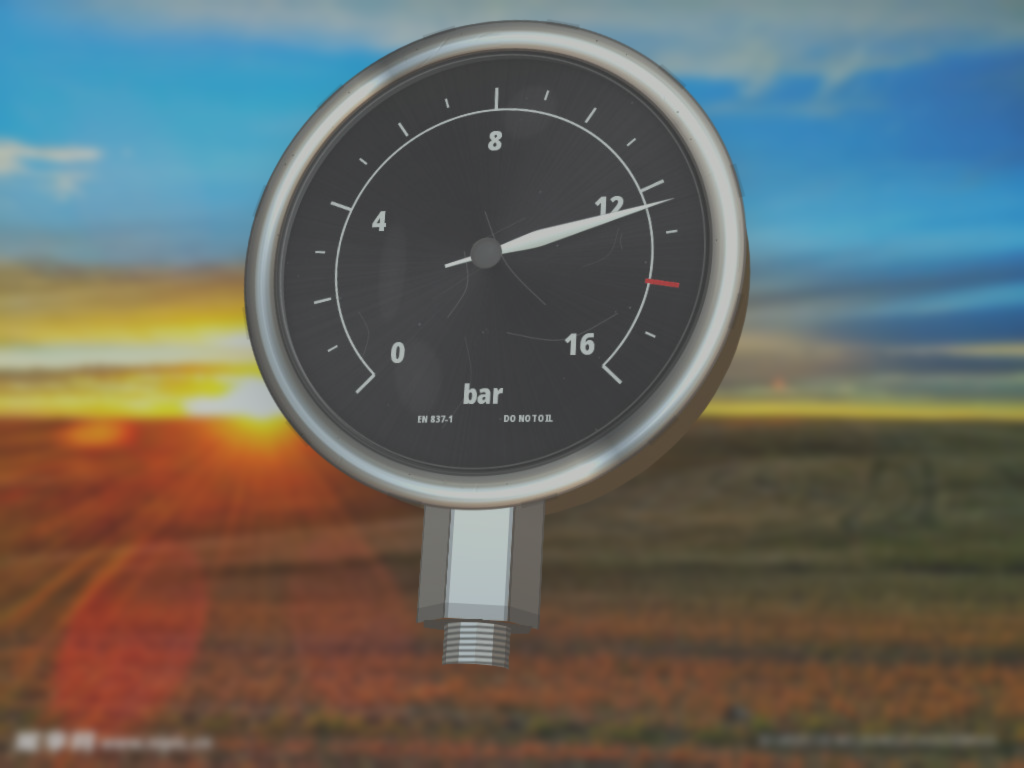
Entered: 12.5 bar
